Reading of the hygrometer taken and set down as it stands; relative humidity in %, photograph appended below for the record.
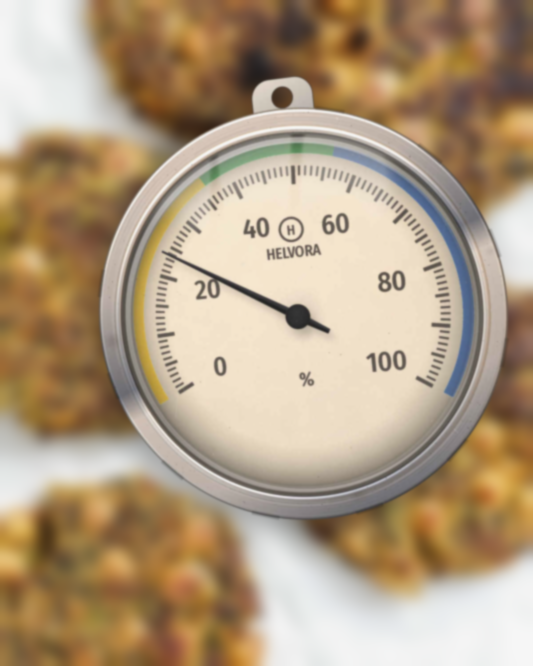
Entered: 24 %
